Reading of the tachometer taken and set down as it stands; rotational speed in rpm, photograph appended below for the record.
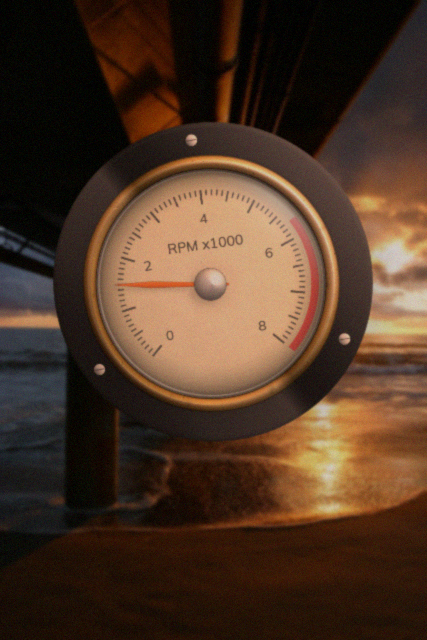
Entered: 1500 rpm
